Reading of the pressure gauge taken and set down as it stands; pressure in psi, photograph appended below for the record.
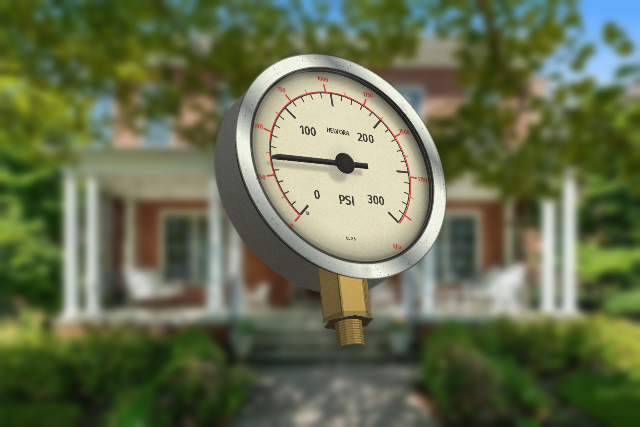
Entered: 50 psi
